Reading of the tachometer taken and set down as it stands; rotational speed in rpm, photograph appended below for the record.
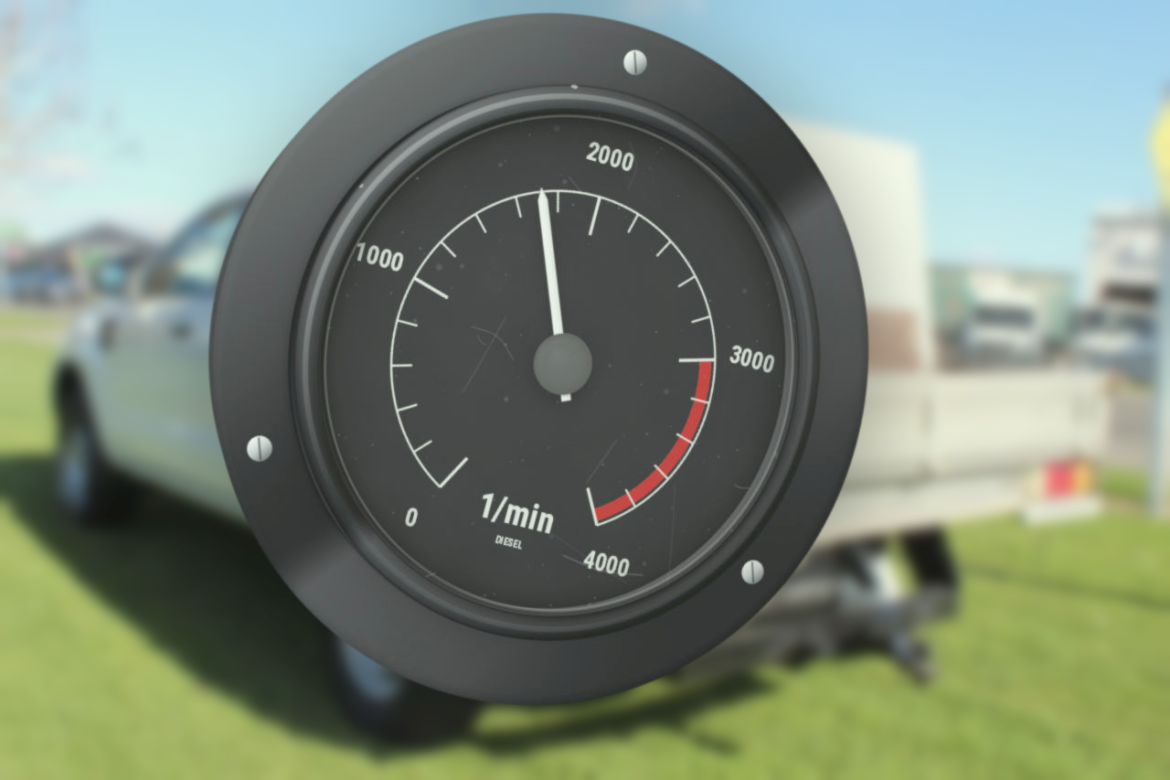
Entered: 1700 rpm
